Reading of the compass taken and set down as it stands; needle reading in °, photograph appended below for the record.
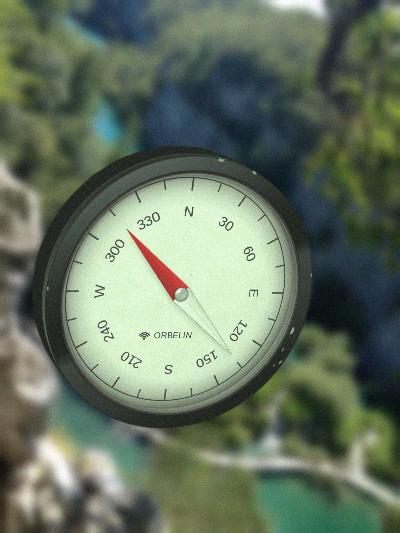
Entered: 315 °
